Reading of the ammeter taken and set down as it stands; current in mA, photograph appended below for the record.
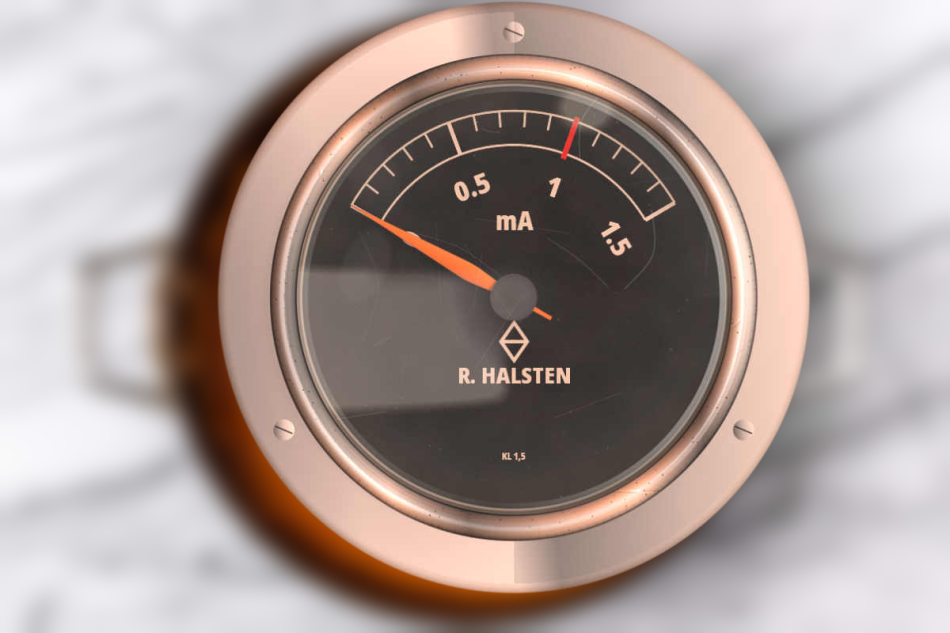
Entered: 0 mA
